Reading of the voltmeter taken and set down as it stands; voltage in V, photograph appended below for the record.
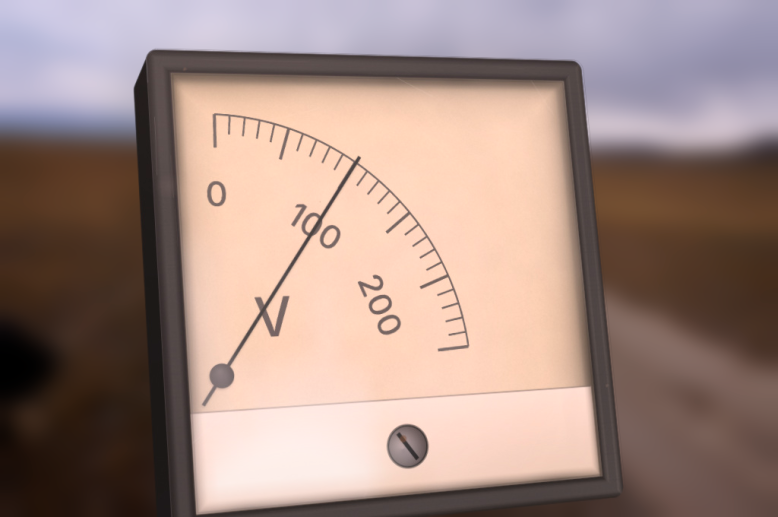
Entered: 100 V
